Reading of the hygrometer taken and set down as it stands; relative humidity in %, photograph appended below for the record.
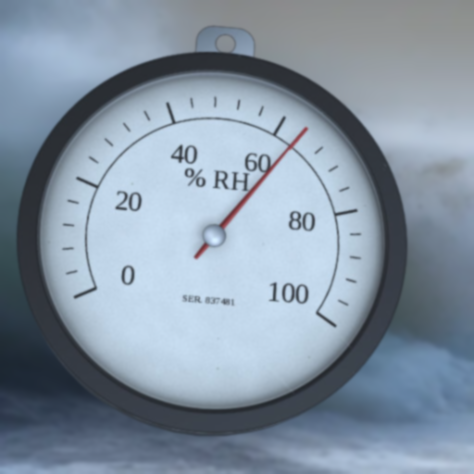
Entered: 64 %
